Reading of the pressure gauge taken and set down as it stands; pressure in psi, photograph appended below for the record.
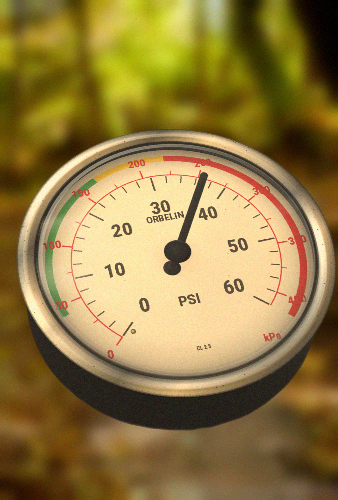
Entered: 37 psi
